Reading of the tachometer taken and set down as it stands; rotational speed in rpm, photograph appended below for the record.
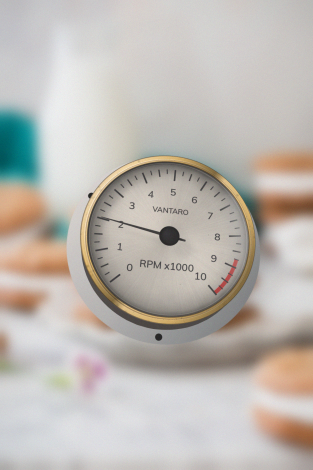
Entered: 2000 rpm
